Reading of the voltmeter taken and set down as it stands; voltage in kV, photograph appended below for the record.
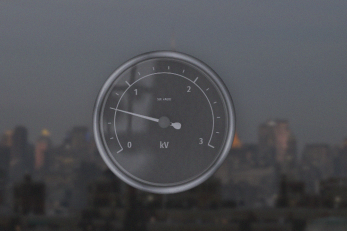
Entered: 0.6 kV
